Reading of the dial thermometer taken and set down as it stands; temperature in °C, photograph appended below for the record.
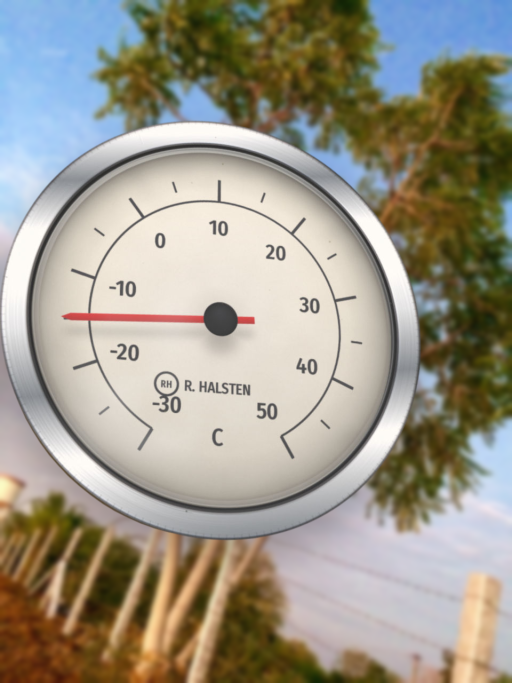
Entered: -15 °C
